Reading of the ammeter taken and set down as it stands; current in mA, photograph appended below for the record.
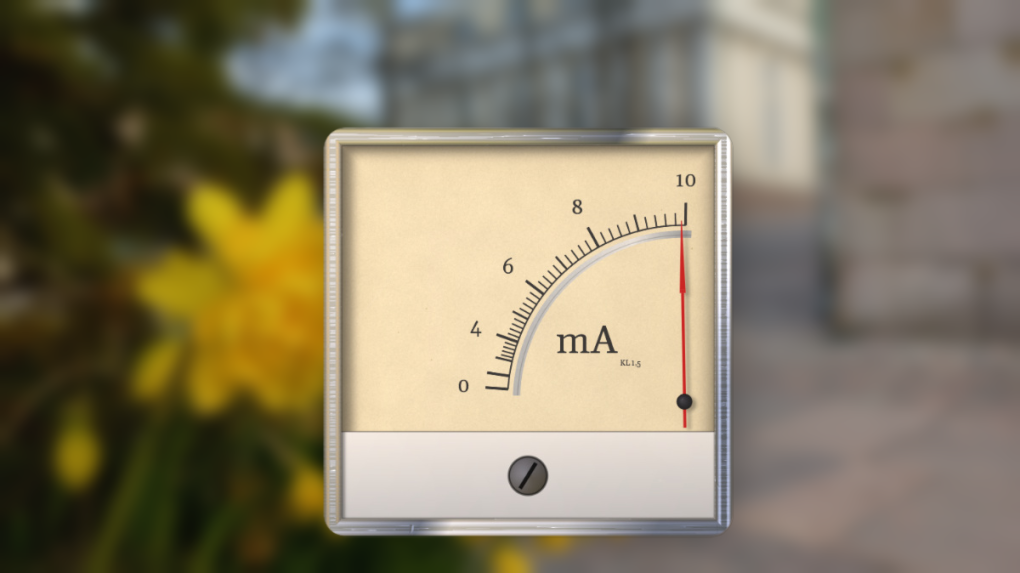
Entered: 9.9 mA
